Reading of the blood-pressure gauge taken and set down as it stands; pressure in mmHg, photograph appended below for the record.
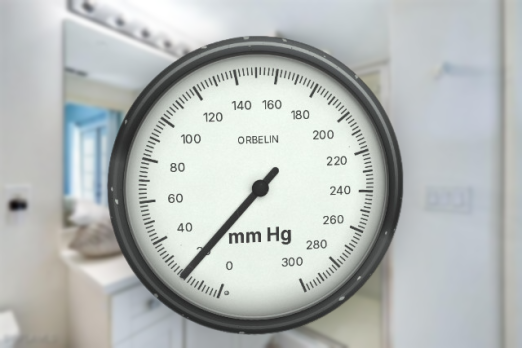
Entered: 20 mmHg
